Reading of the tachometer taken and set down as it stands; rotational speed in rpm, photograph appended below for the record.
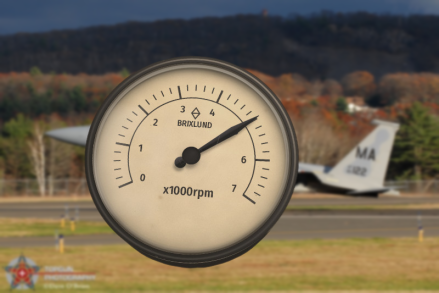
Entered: 5000 rpm
